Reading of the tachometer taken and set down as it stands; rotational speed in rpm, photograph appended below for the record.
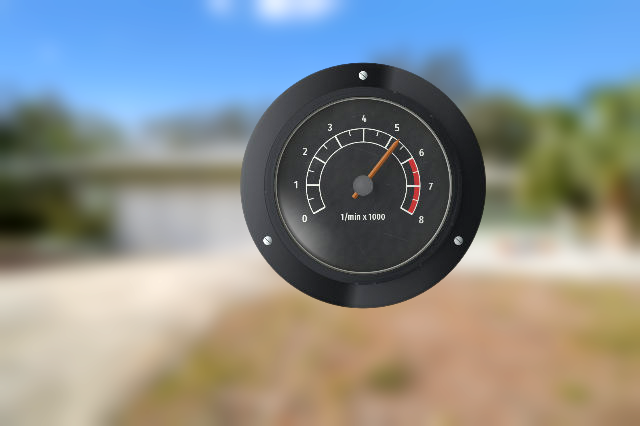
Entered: 5250 rpm
